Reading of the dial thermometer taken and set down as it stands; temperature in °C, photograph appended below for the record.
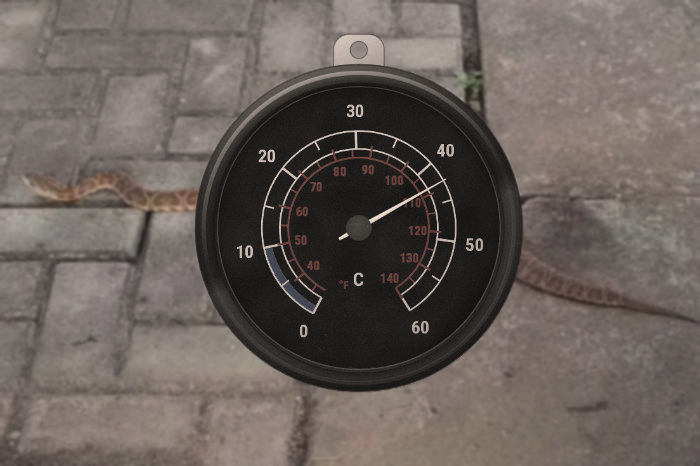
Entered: 42.5 °C
